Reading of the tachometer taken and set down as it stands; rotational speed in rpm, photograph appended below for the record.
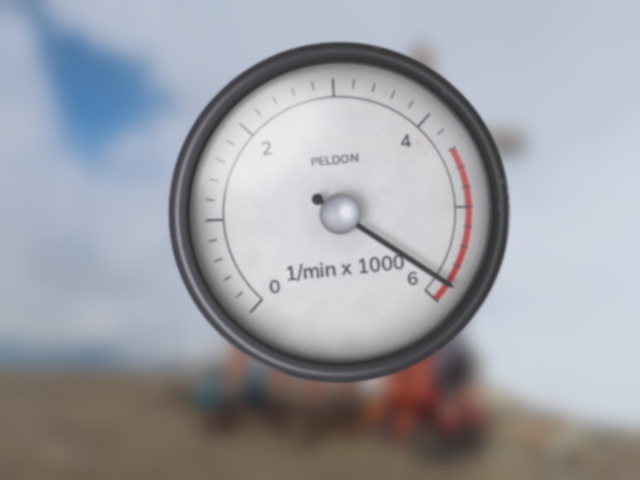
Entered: 5800 rpm
